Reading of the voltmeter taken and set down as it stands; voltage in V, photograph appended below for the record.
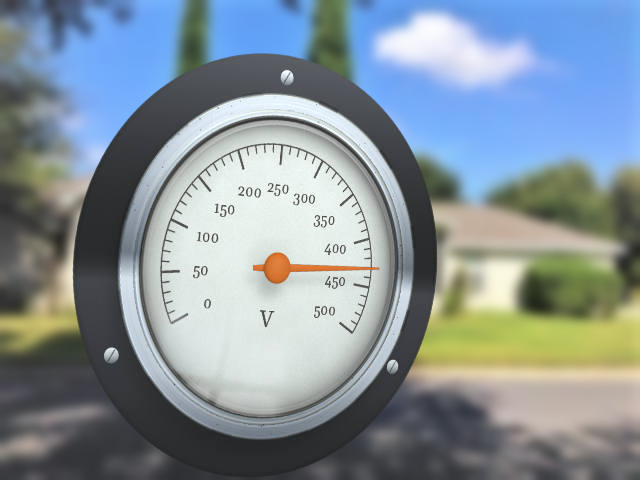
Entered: 430 V
